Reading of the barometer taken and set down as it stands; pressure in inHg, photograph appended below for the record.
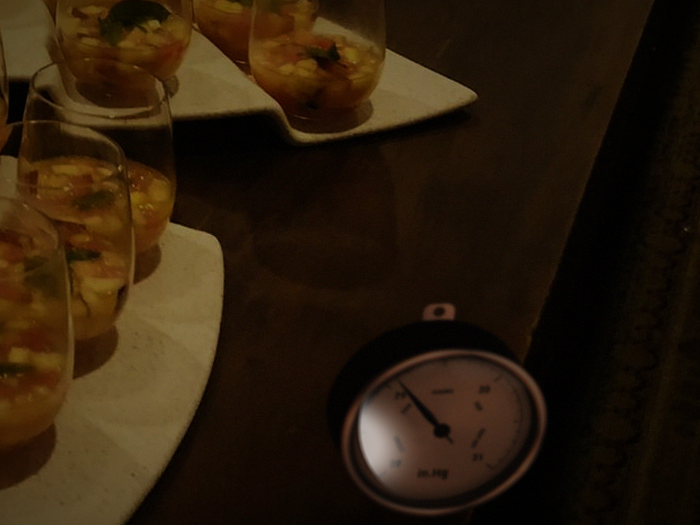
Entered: 29.1 inHg
